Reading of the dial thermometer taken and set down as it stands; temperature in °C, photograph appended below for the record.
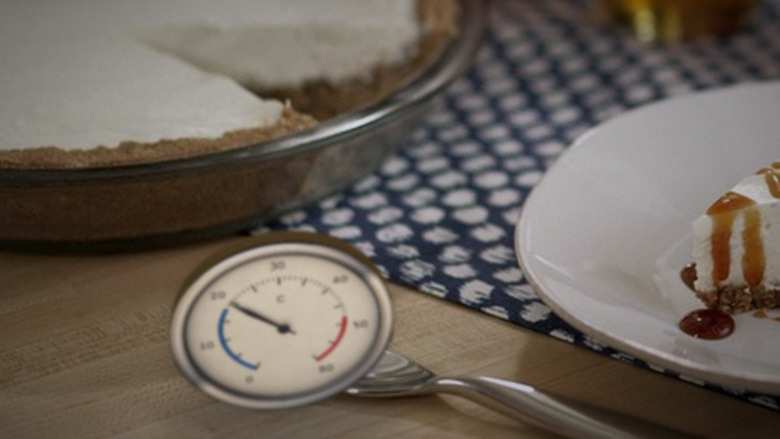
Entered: 20 °C
